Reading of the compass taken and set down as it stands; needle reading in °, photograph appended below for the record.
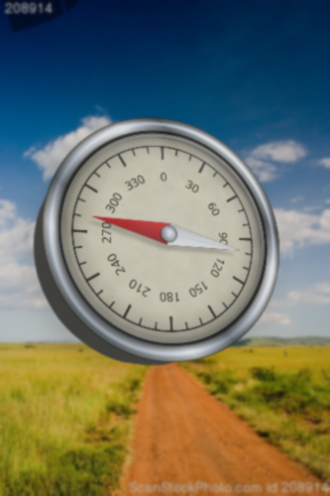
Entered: 280 °
